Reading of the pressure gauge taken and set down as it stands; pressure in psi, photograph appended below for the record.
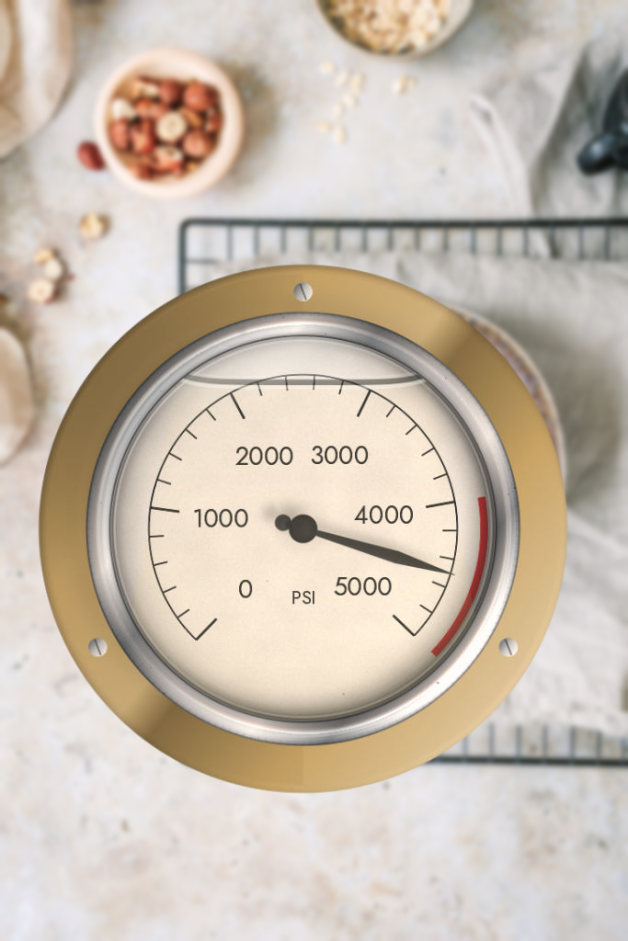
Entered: 4500 psi
